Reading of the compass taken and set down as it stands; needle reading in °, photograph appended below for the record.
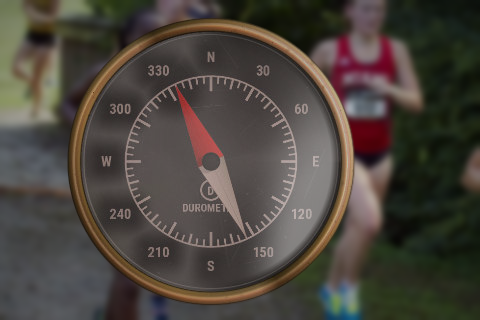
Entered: 335 °
